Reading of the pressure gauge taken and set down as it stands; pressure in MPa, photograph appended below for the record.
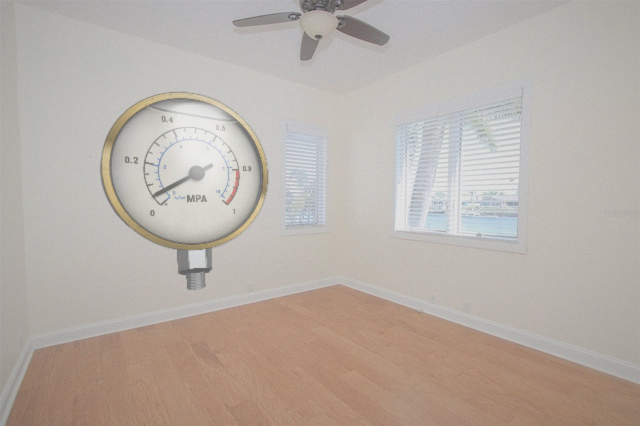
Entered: 0.05 MPa
